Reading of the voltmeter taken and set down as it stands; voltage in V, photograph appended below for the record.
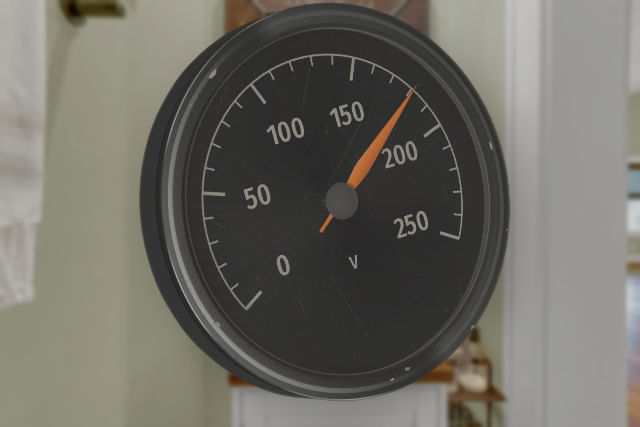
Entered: 180 V
